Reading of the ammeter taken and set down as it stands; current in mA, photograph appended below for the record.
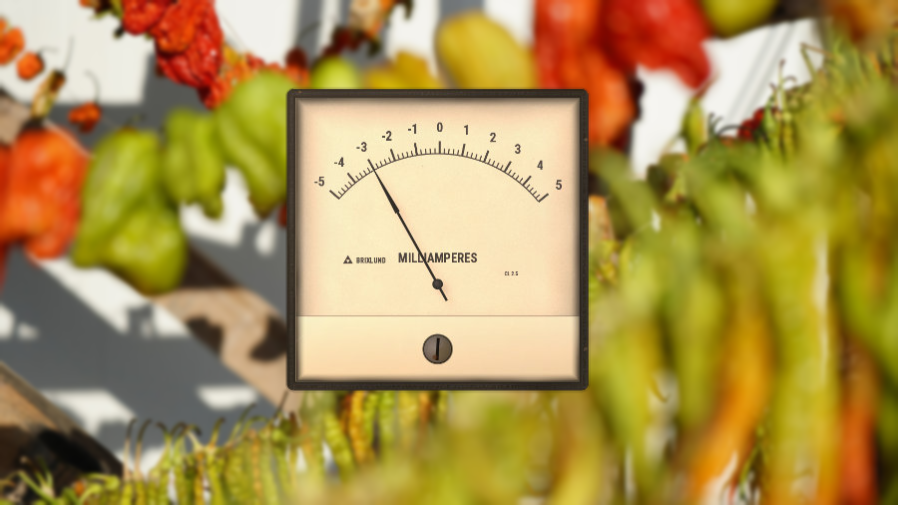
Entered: -3 mA
